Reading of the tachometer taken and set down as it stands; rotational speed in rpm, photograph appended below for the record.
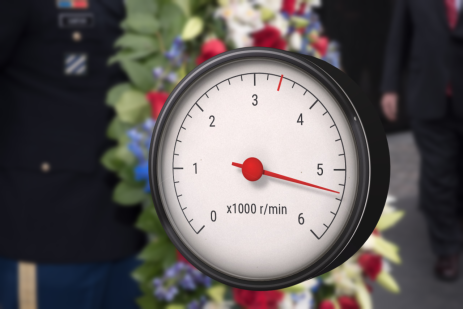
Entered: 5300 rpm
